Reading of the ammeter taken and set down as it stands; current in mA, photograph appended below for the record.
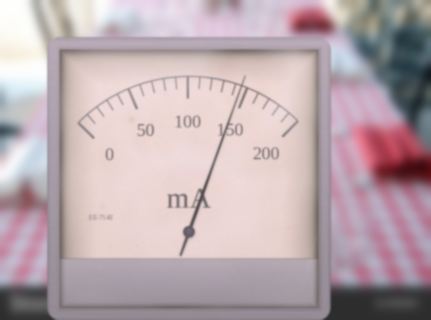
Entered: 145 mA
